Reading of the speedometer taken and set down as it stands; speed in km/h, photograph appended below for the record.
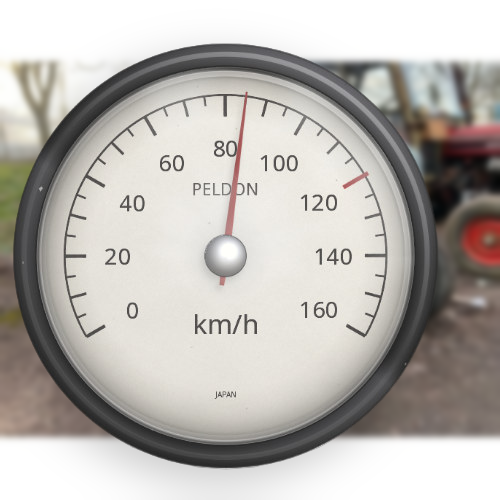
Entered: 85 km/h
